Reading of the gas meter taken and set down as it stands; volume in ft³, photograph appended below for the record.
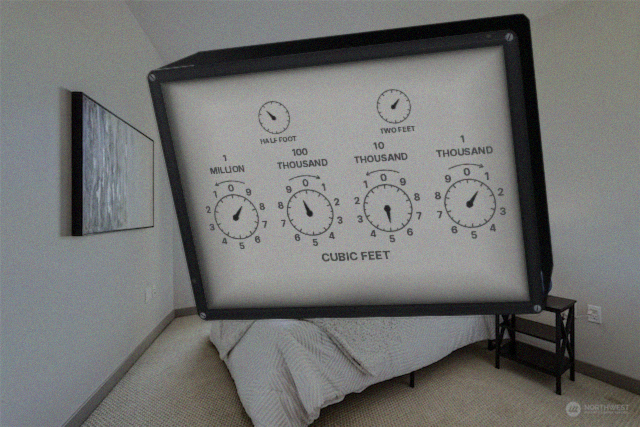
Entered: 895100 ft³
